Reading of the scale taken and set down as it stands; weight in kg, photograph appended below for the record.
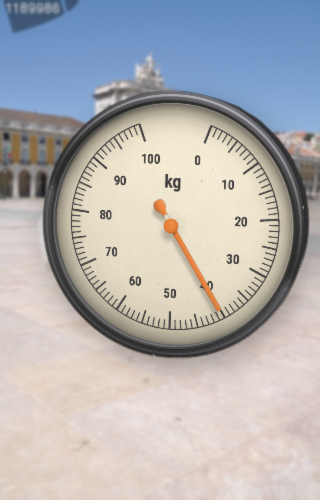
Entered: 40 kg
